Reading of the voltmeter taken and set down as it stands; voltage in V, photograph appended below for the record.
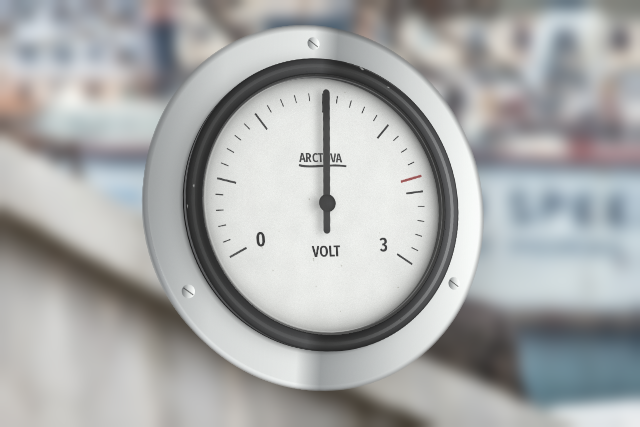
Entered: 1.5 V
